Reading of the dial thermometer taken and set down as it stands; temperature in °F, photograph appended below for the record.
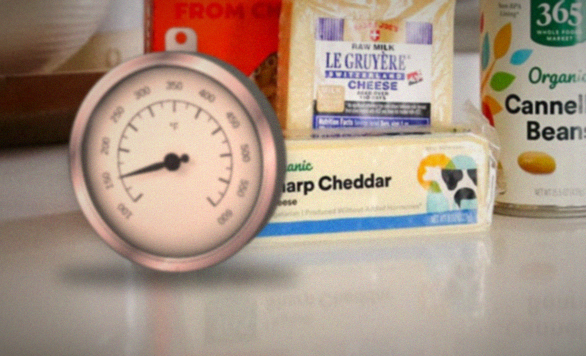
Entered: 150 °F
